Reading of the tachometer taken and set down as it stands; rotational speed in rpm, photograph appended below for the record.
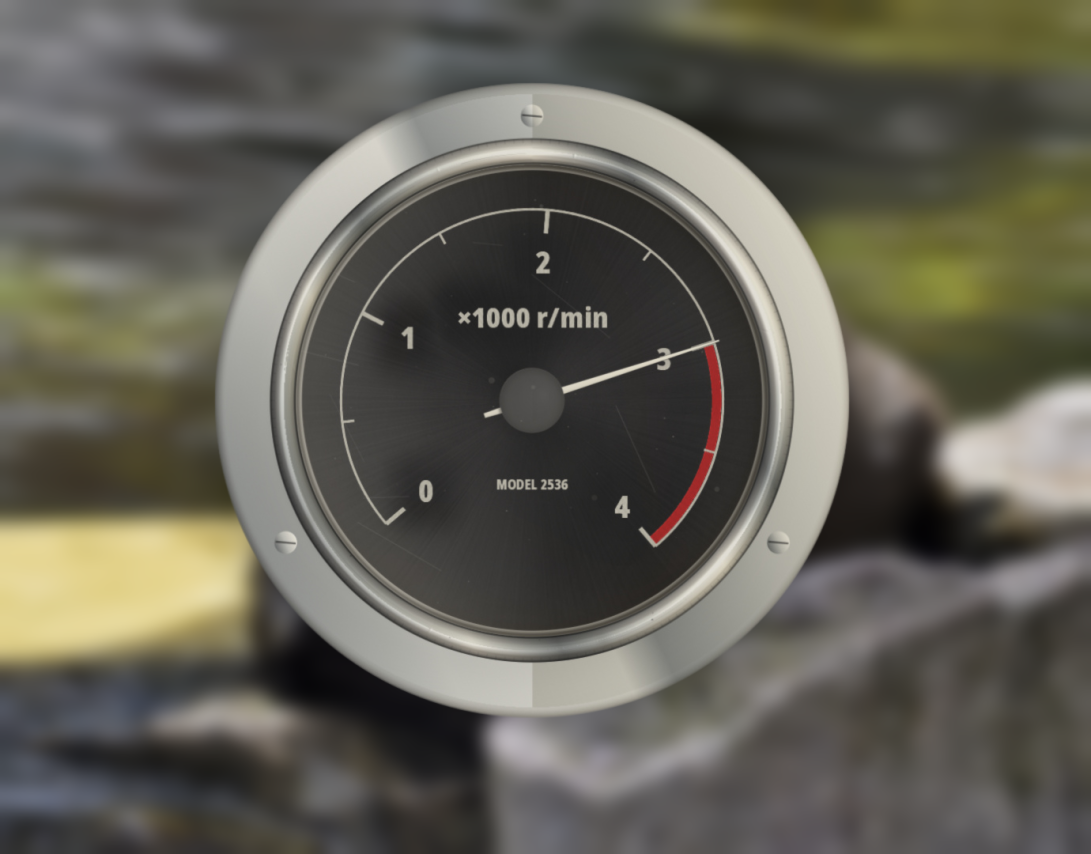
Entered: 3000 rpm
